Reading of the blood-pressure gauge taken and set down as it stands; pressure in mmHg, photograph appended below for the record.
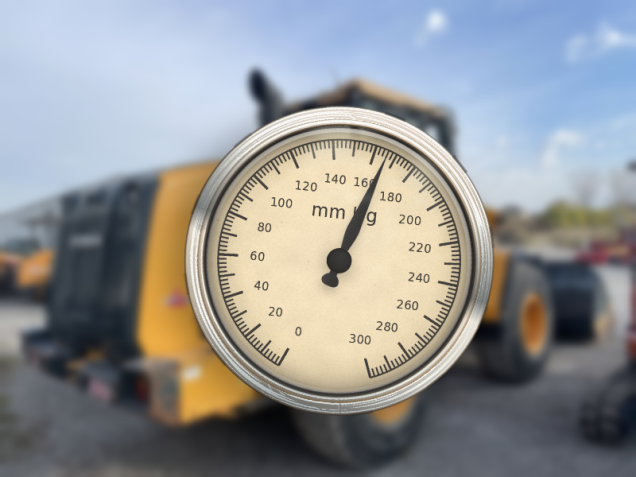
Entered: 166 mmHg
